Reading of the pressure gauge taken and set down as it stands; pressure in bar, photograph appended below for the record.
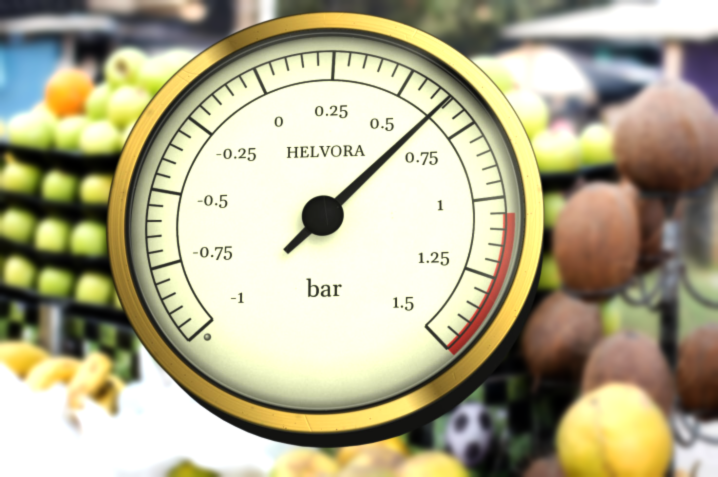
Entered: 0.65 bar
